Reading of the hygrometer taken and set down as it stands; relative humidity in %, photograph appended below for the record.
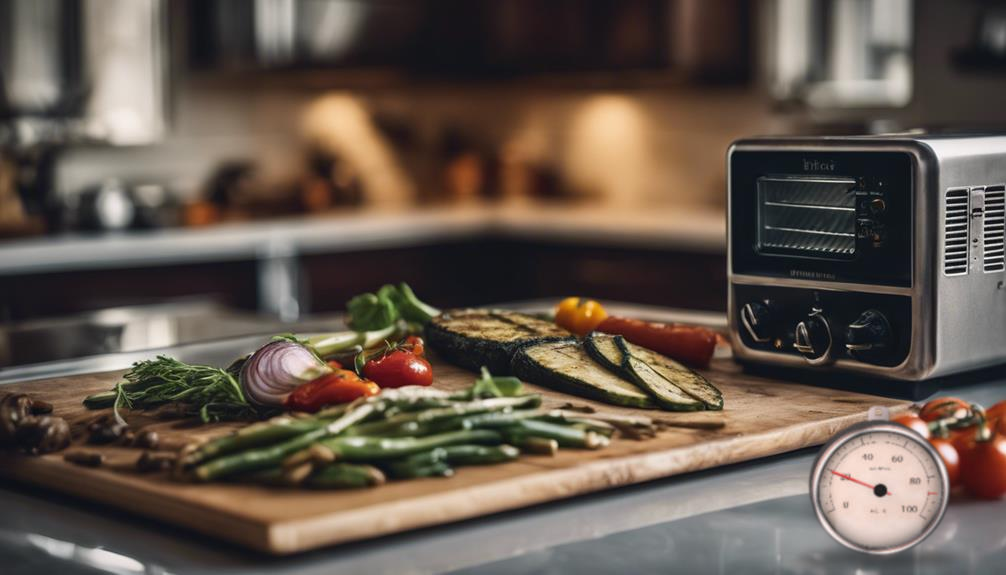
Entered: 20 %
